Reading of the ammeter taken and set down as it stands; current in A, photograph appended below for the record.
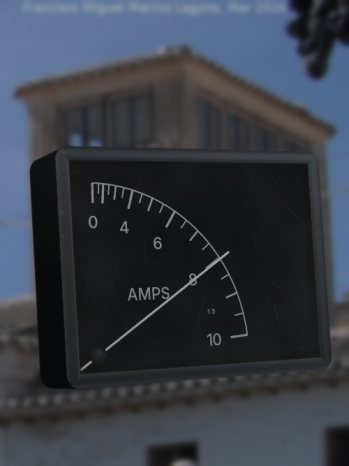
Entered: 8 A
